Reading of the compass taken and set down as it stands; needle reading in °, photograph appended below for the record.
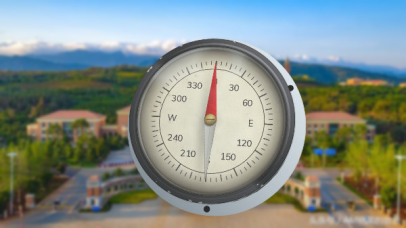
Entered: 0 °
